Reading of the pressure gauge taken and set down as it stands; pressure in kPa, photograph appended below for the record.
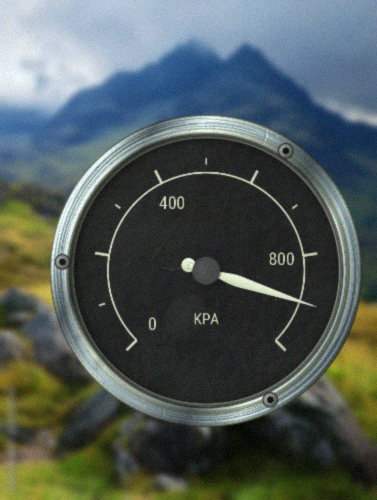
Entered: 900 kPa
